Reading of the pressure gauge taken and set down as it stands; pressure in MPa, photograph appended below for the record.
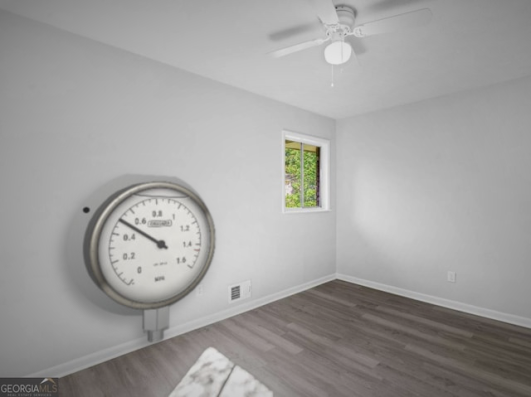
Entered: 0.5 MPa
